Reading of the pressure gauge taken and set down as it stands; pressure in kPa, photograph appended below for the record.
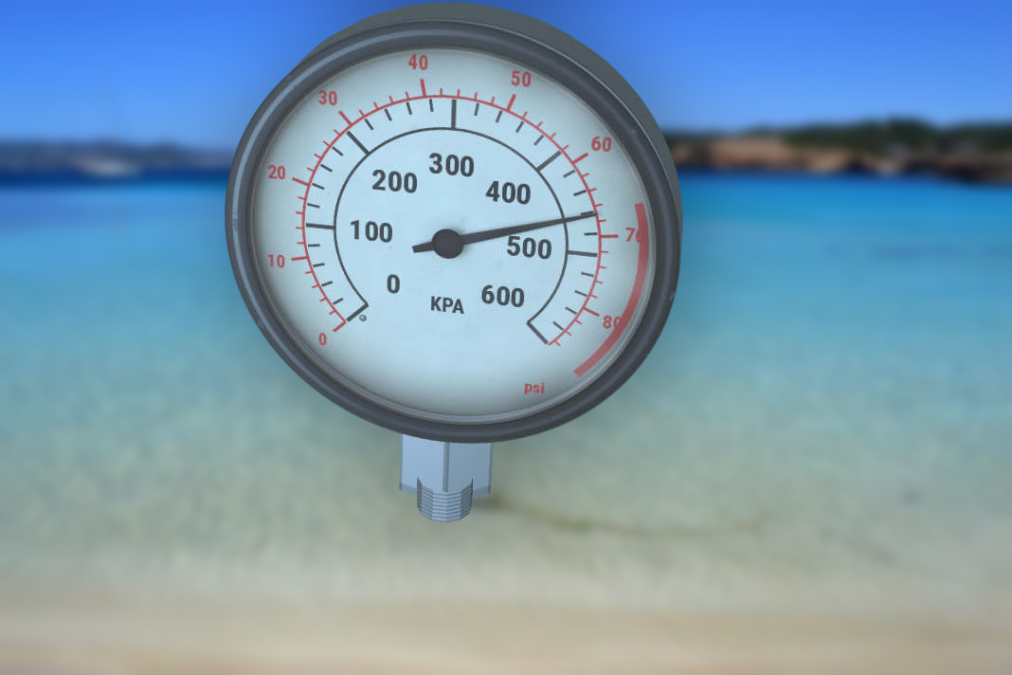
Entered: 460 kPa
